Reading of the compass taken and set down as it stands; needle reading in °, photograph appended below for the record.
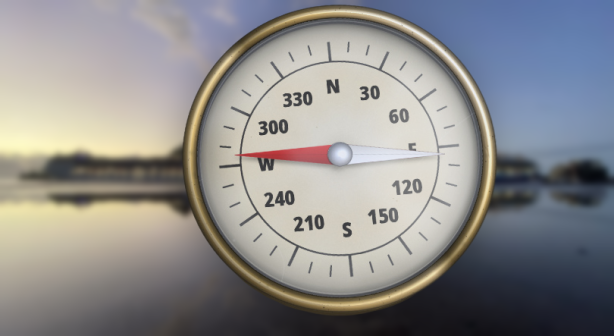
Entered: 275 °
